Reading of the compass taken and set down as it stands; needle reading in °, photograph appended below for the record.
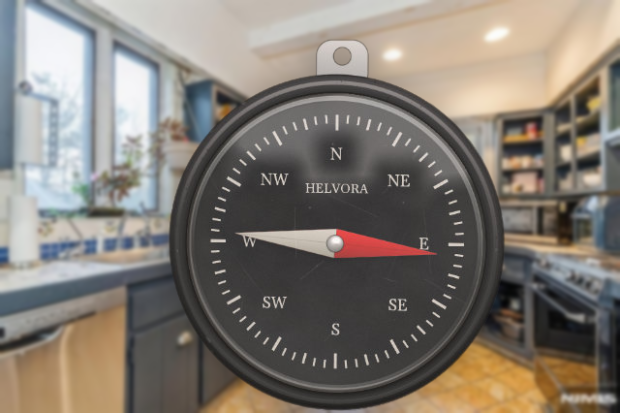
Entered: 95 °
